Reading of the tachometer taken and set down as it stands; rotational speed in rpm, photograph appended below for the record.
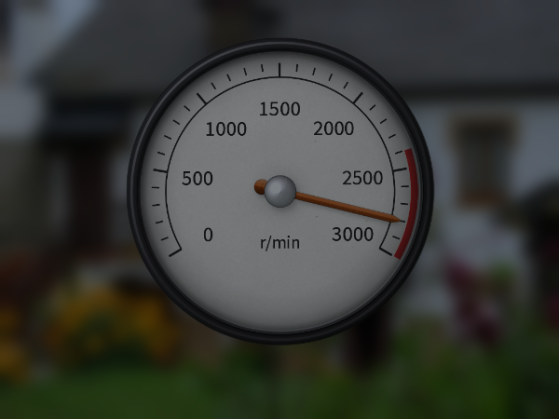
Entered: 2800 rpm
